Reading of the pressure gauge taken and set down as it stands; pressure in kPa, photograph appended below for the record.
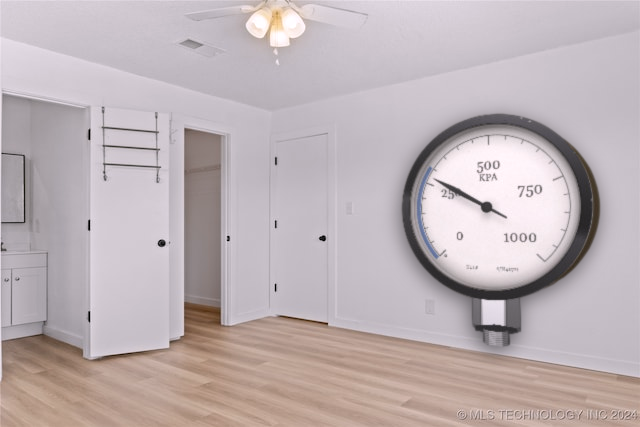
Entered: 275 kPa
